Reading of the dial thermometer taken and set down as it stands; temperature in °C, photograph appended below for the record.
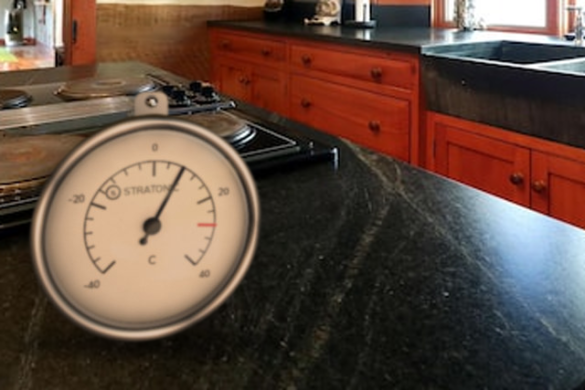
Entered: 8 °C
